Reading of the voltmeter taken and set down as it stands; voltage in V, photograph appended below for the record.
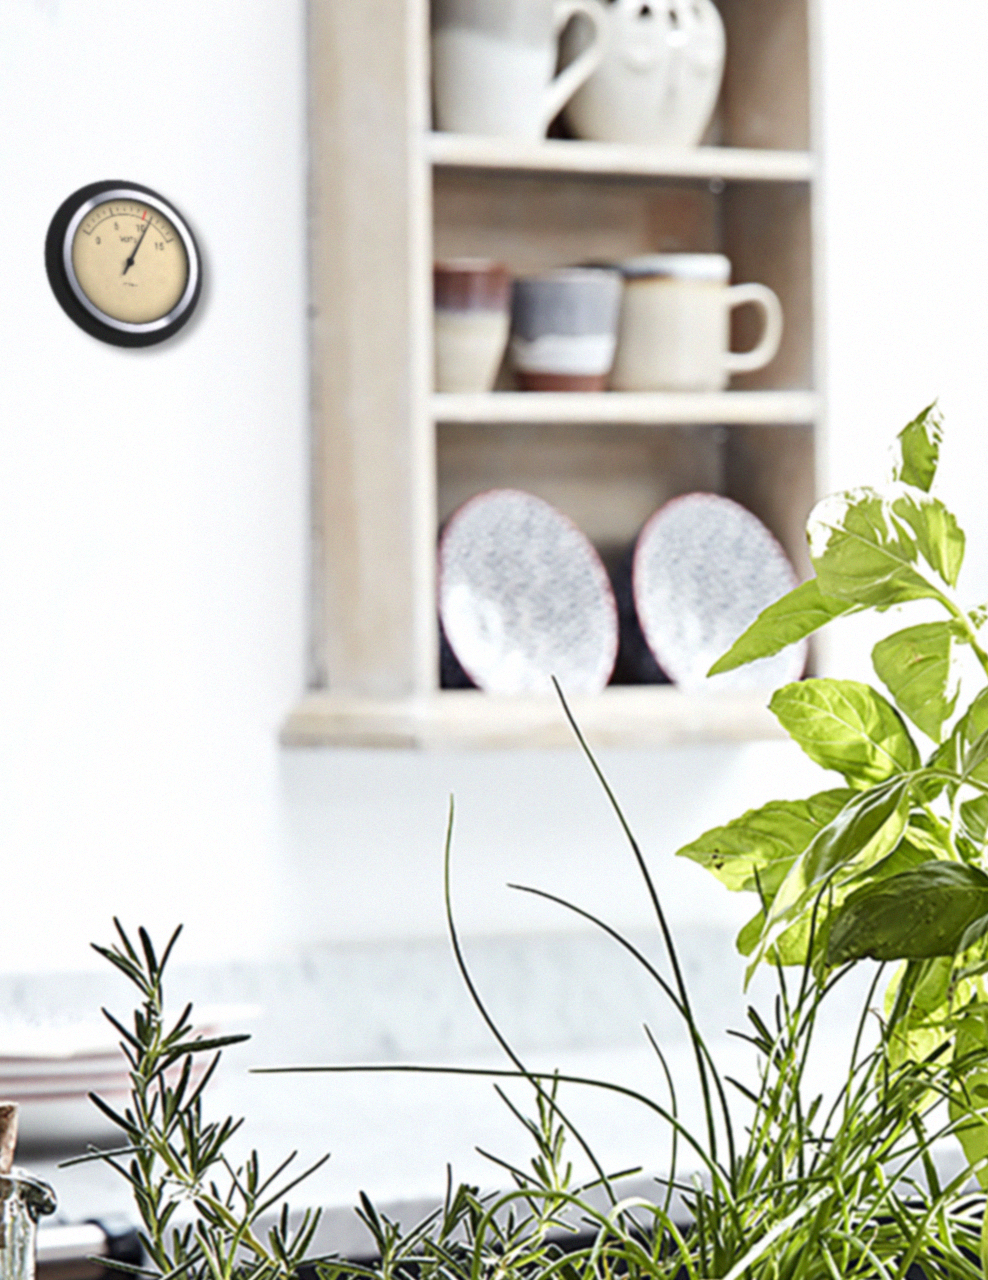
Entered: 11 V
